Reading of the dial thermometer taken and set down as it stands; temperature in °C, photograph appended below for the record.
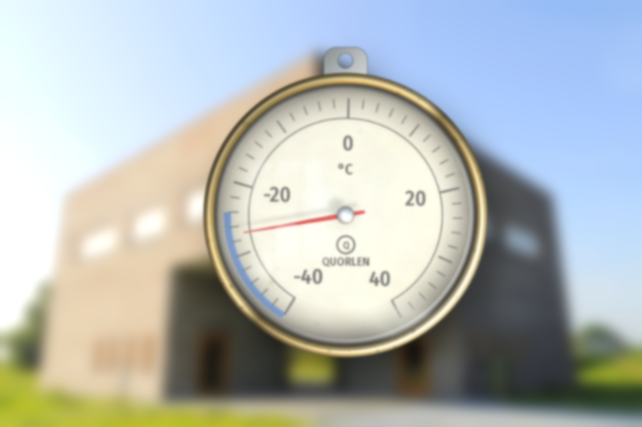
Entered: -27 °C
